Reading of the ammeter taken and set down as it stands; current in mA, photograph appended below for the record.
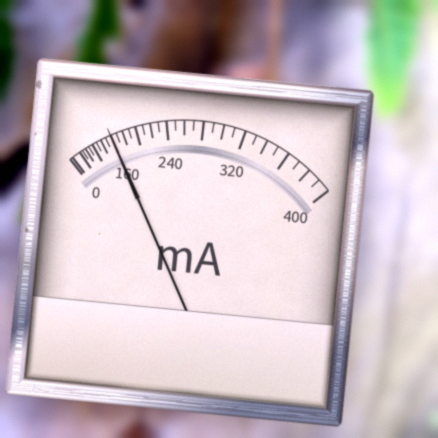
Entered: 160 mA
